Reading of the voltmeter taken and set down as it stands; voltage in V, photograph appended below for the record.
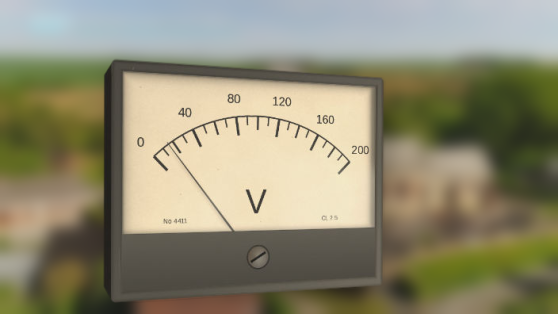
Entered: 15 V
